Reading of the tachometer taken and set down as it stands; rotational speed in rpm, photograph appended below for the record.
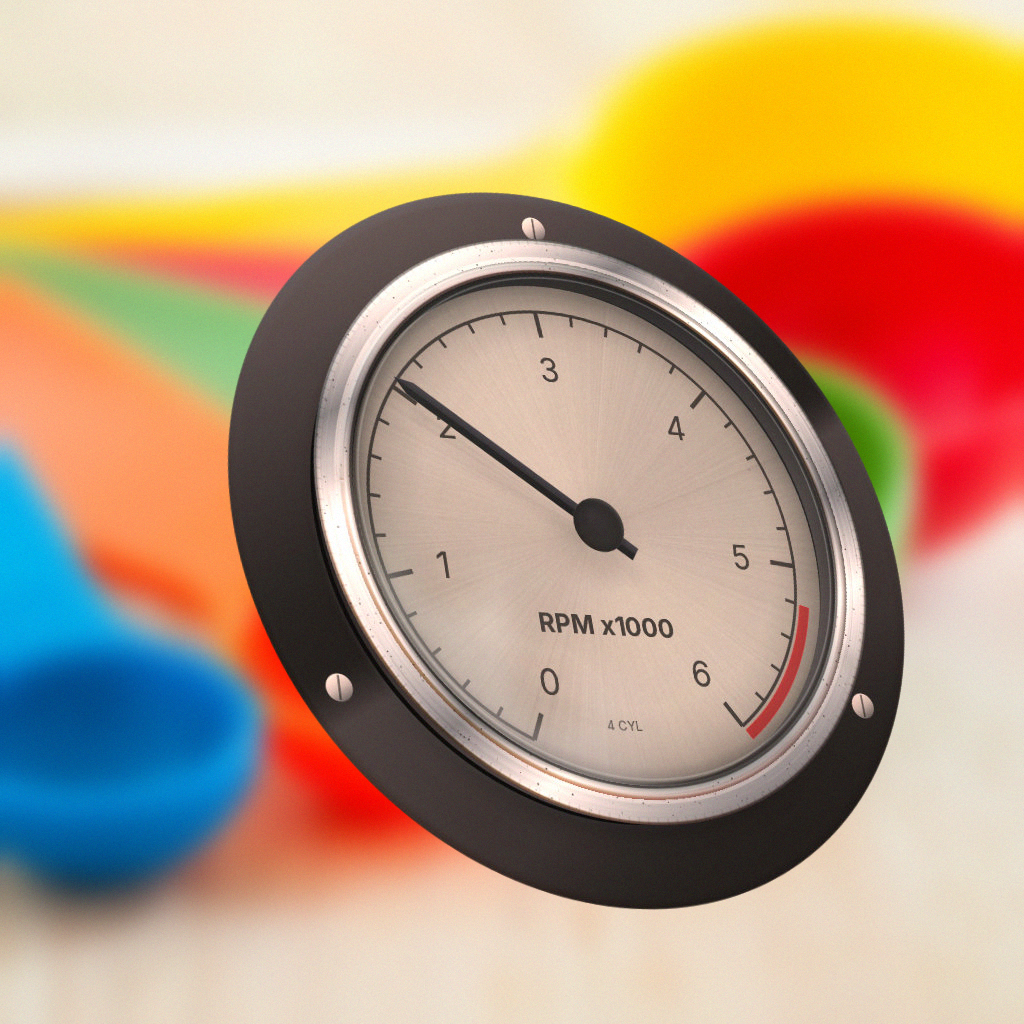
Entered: 2000 rpm
